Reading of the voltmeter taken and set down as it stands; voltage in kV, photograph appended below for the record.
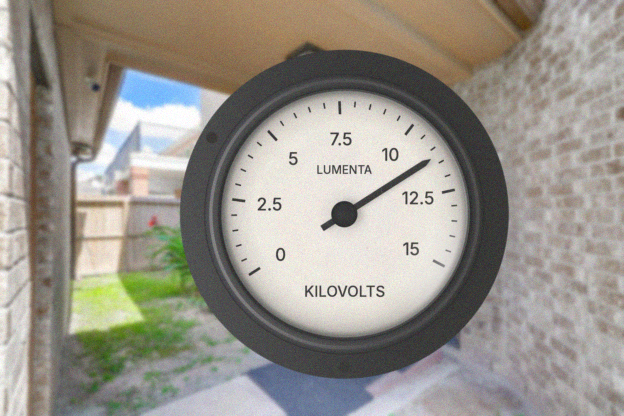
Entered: 11.25 kV
